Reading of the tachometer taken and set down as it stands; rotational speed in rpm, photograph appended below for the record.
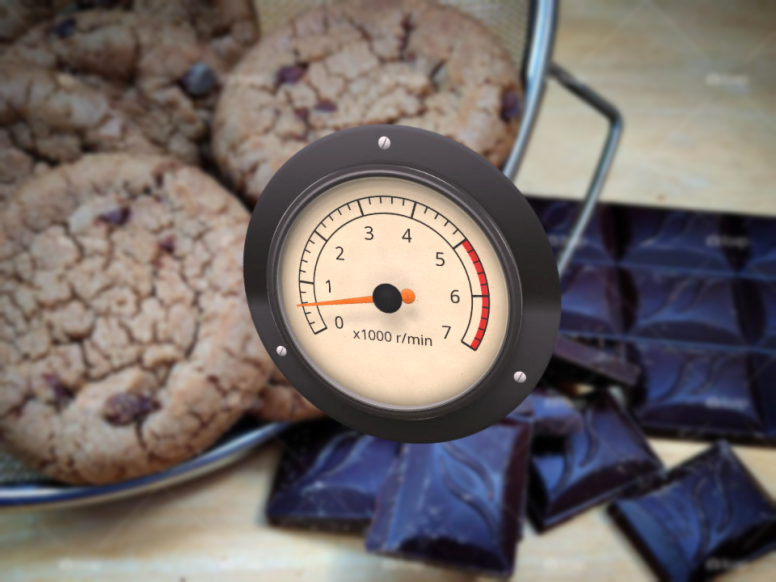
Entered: 600 rpm
